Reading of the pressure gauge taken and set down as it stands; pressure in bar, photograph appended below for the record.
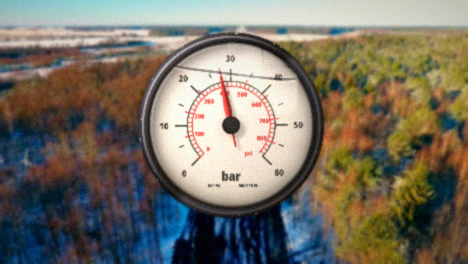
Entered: 27.5 bar
